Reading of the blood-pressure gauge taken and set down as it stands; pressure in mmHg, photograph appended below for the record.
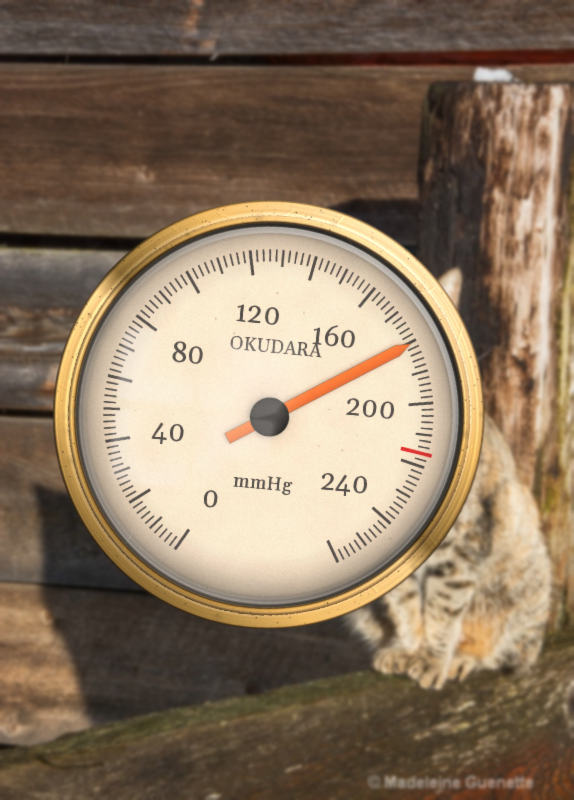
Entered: 180 mmHg
